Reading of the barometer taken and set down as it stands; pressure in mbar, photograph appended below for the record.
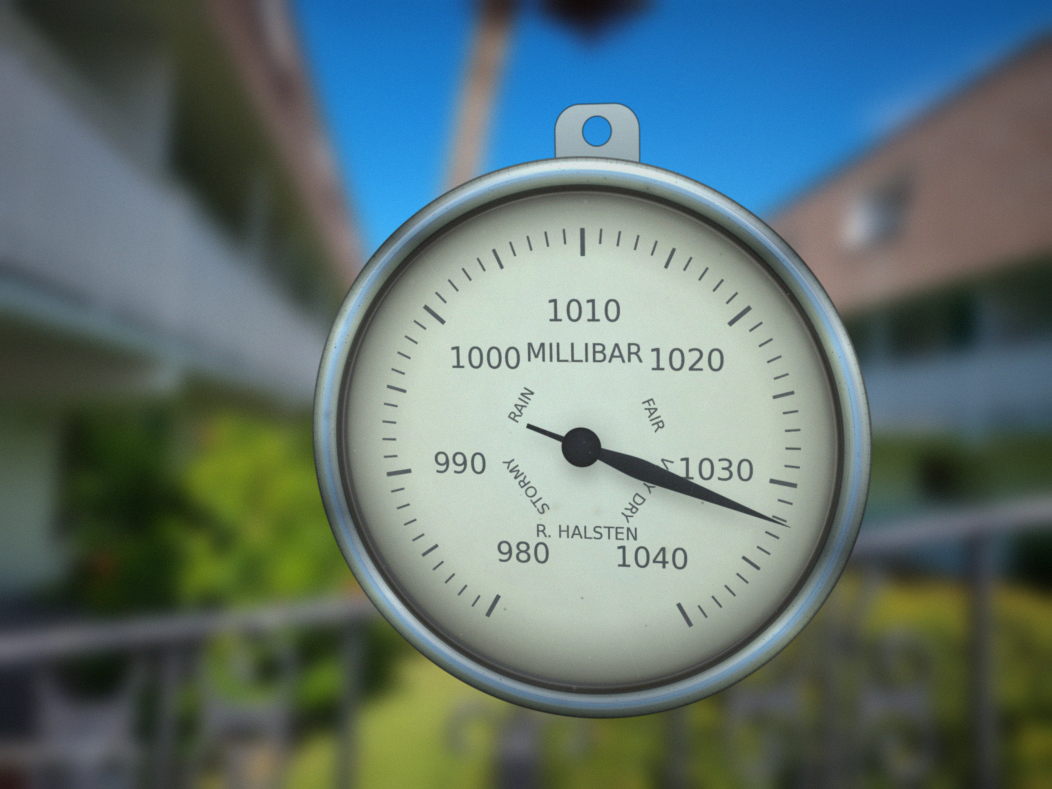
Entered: 1032 mbar
